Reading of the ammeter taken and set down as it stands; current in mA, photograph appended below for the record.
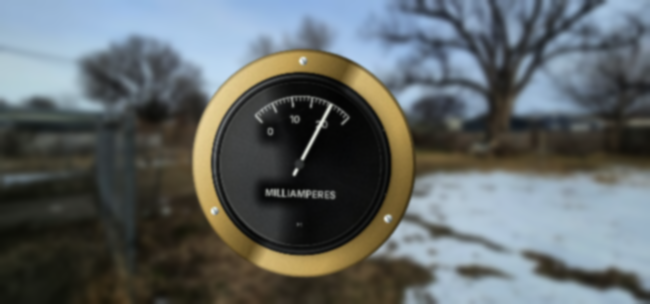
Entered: 20 mA
